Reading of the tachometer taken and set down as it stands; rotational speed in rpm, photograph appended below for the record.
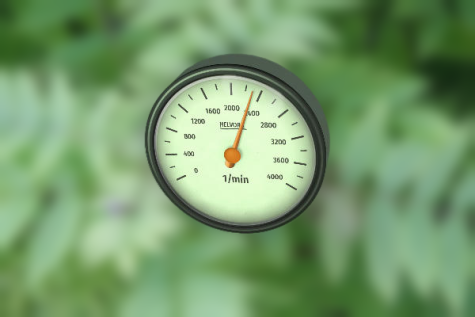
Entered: 2300 rpm
